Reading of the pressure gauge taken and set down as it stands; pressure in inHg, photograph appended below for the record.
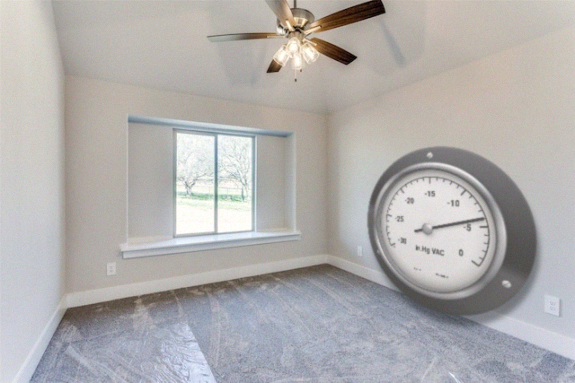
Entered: -6 inHg
